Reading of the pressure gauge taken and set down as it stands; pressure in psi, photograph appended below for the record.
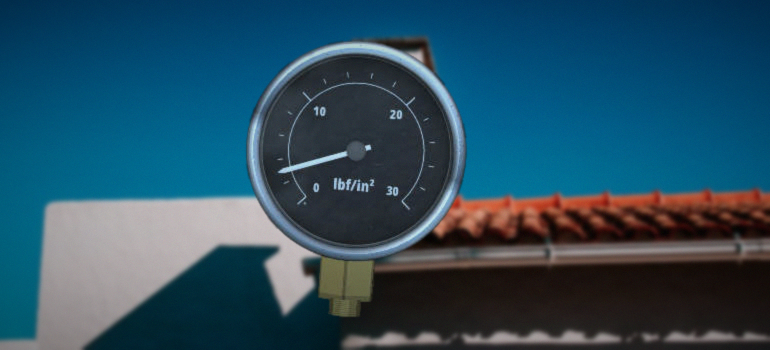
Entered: 3 psi
